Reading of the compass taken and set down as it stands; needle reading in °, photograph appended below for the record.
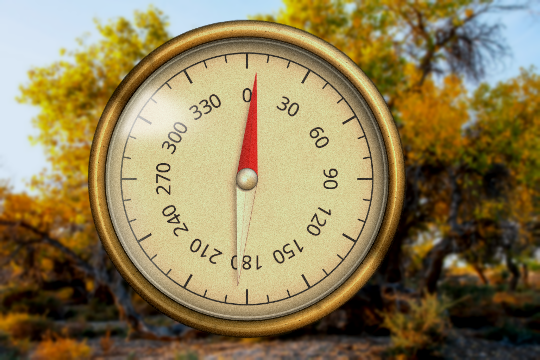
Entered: 5 °
